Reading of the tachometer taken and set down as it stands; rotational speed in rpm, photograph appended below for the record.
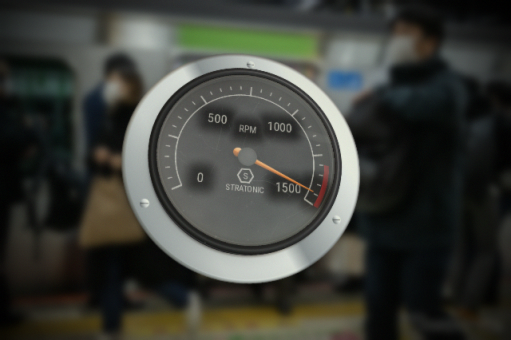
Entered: 1450 rpm
